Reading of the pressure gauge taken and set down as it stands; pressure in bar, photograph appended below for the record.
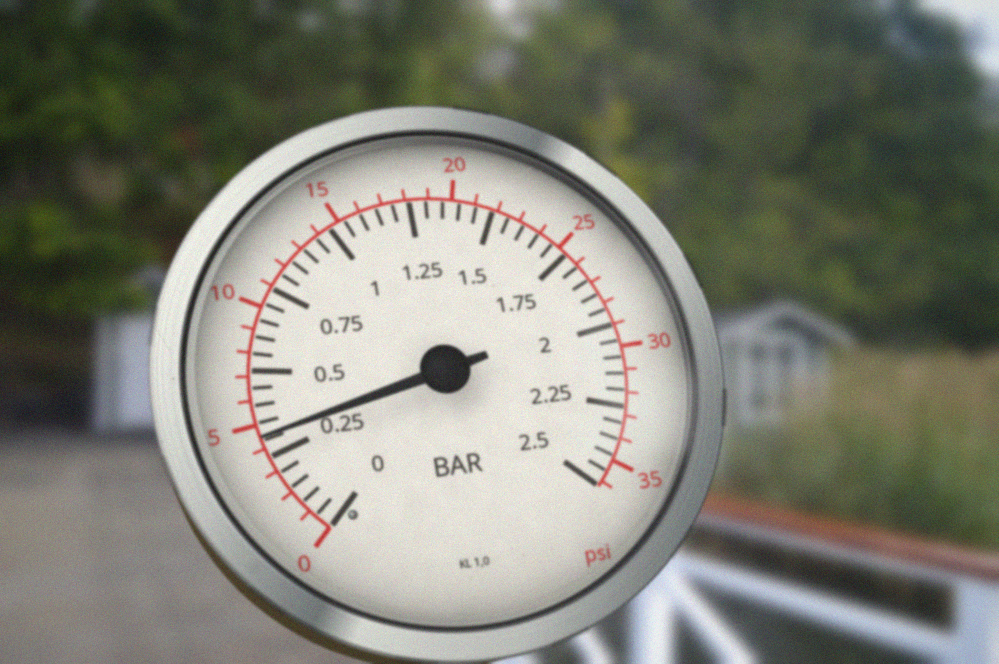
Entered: 0.3 bar
